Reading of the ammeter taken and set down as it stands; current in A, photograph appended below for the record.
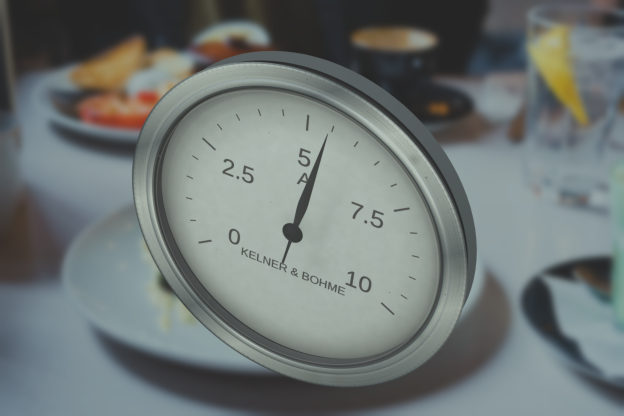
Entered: 5.5 A
